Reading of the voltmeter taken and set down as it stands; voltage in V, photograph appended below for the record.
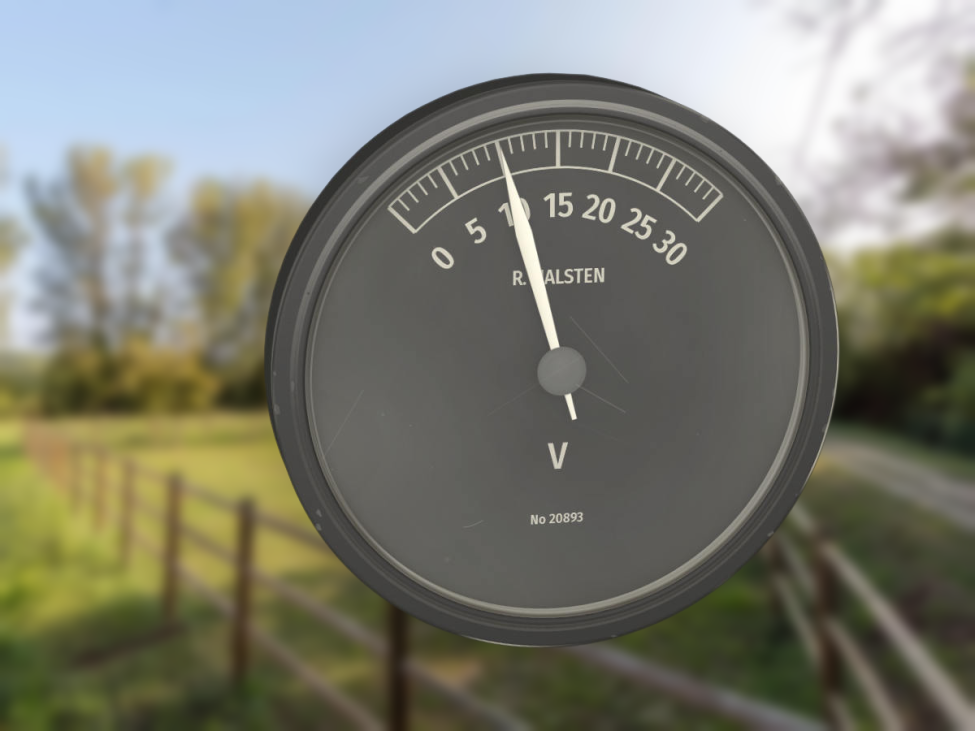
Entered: 10 V
